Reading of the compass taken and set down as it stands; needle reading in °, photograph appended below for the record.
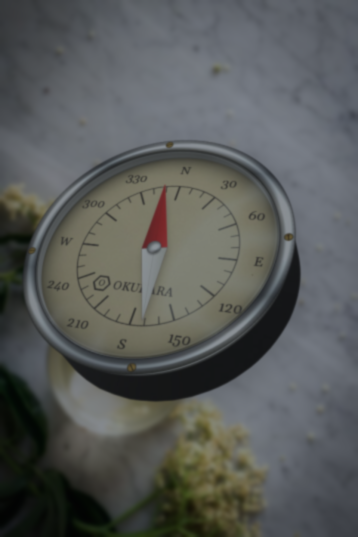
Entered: 350 °
